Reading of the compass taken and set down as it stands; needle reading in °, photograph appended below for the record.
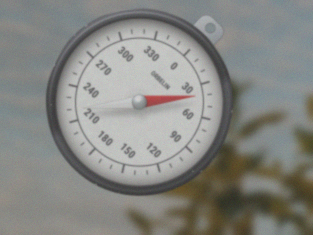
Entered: 40 °
